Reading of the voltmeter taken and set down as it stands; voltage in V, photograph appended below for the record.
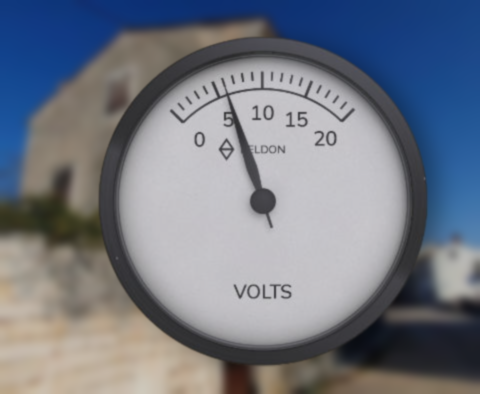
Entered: 6 V
